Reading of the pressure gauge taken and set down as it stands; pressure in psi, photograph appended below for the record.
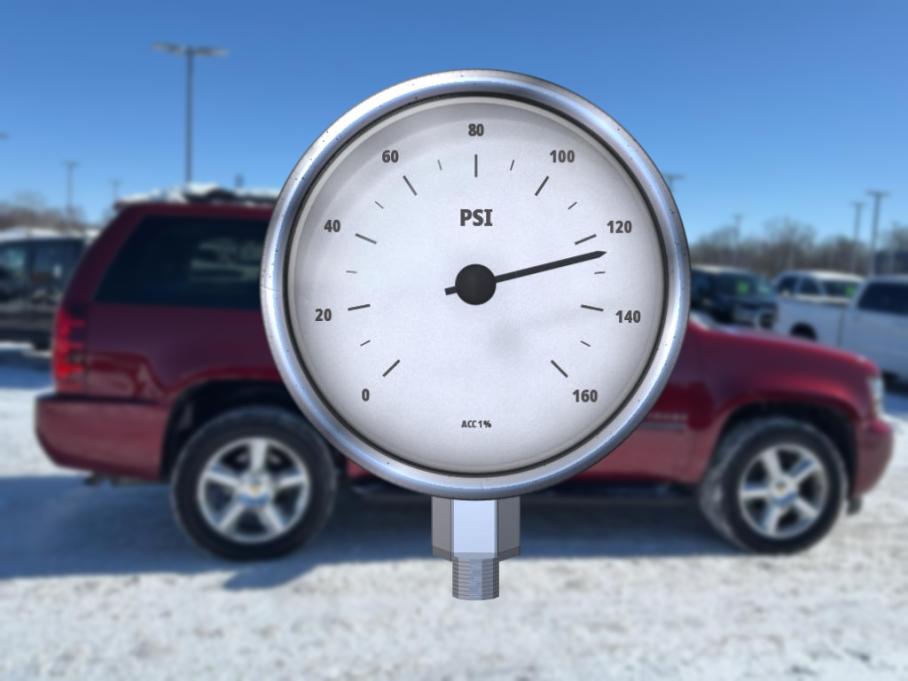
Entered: 125 psi
